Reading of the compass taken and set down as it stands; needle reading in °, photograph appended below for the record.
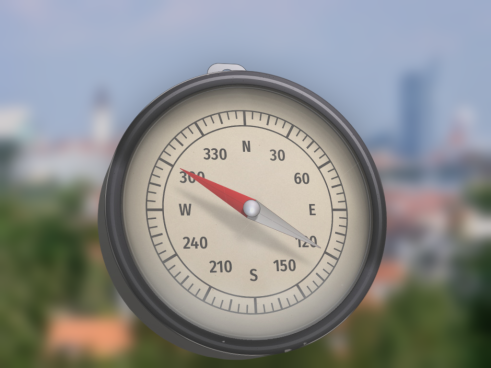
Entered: 300 °
